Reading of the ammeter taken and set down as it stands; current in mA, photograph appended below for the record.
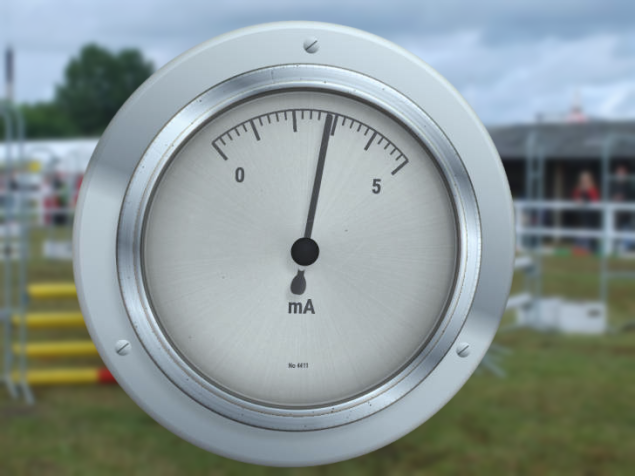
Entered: 2.8 mA
